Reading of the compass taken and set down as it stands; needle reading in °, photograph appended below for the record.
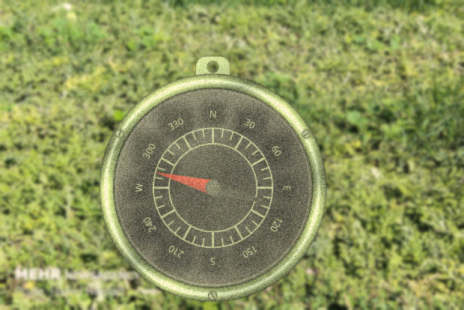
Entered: 285 °
